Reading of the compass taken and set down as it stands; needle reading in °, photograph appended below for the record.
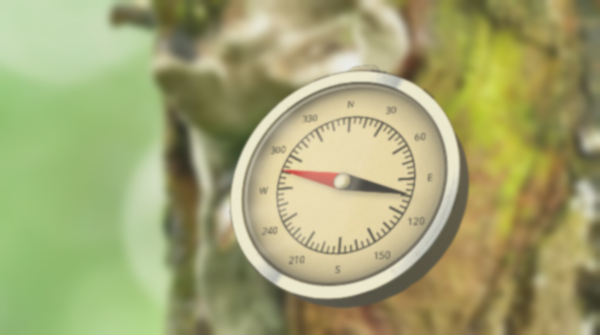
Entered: 285 °
